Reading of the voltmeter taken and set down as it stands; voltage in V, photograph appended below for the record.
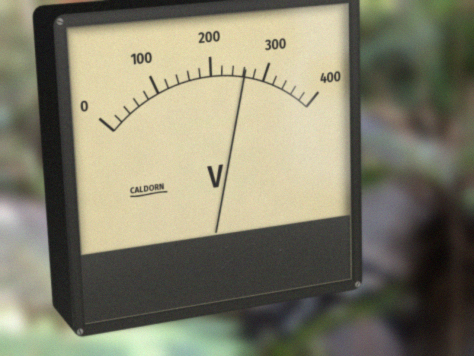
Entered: 260 V
